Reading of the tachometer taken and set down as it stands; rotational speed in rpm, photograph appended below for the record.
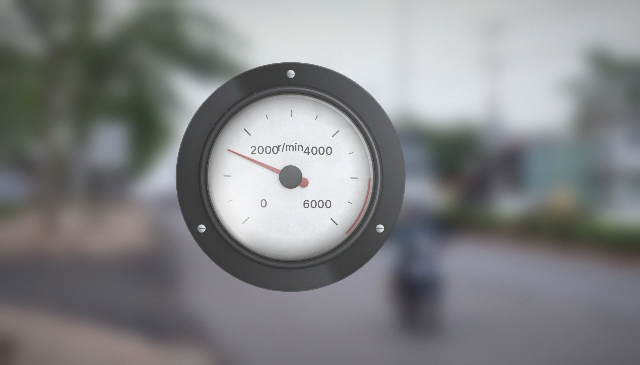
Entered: 1500 rpm
